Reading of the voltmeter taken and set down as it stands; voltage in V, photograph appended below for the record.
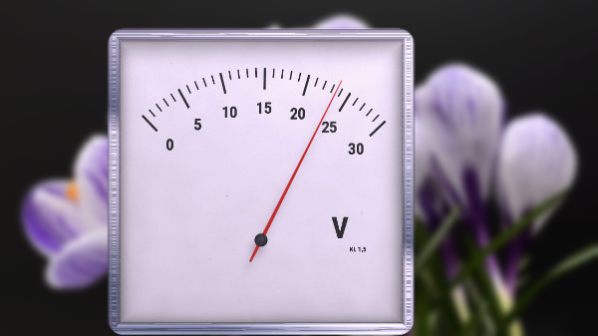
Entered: 23.5 V
